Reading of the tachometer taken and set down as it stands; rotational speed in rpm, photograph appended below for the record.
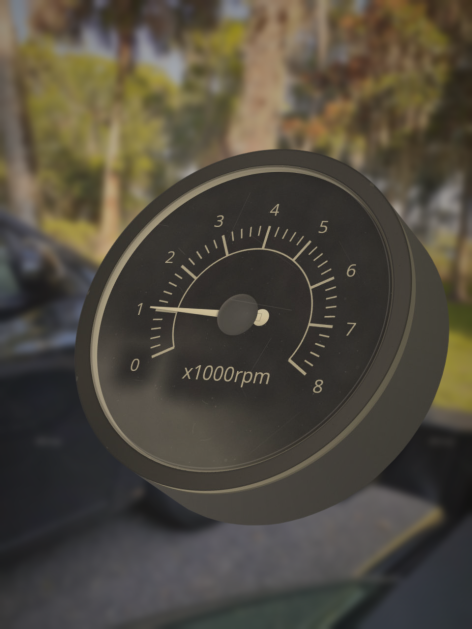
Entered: 1000 rpm
